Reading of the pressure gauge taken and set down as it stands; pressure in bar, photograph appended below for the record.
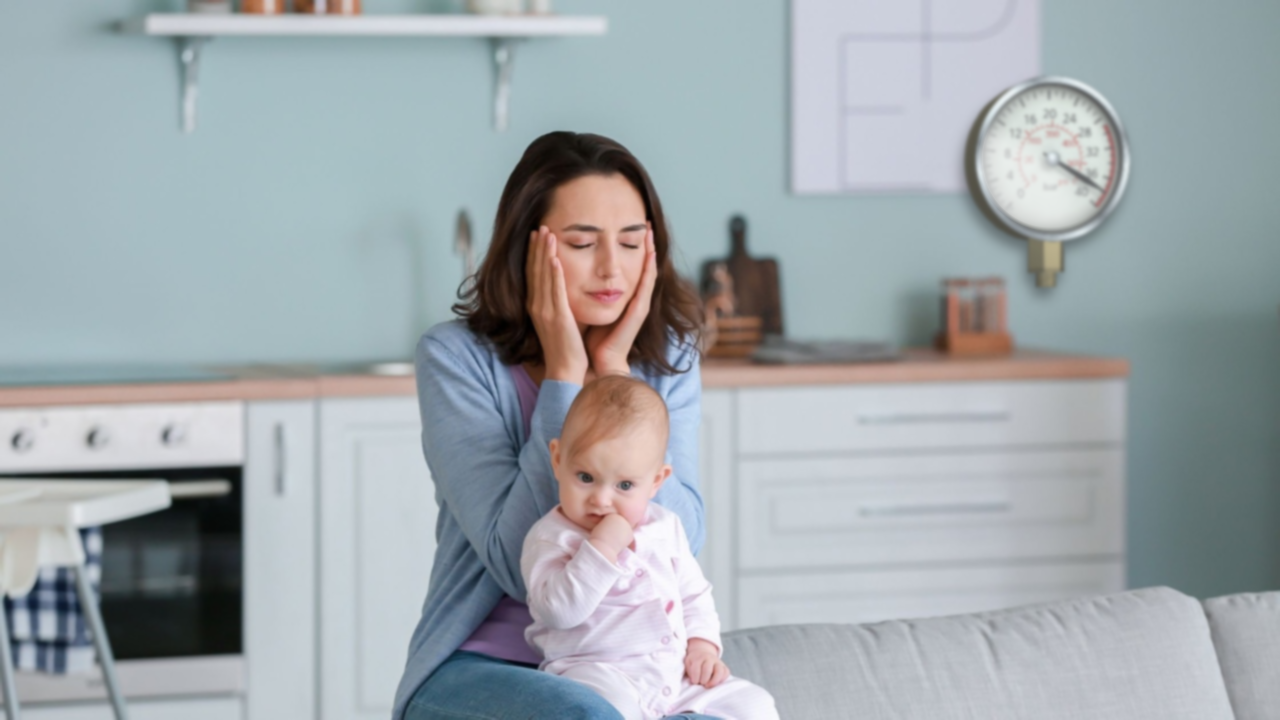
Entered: 38 bar
